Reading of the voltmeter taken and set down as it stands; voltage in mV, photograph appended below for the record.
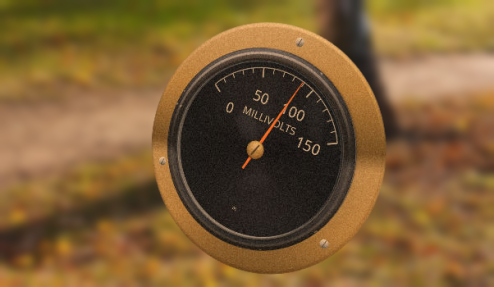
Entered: 90 mV
